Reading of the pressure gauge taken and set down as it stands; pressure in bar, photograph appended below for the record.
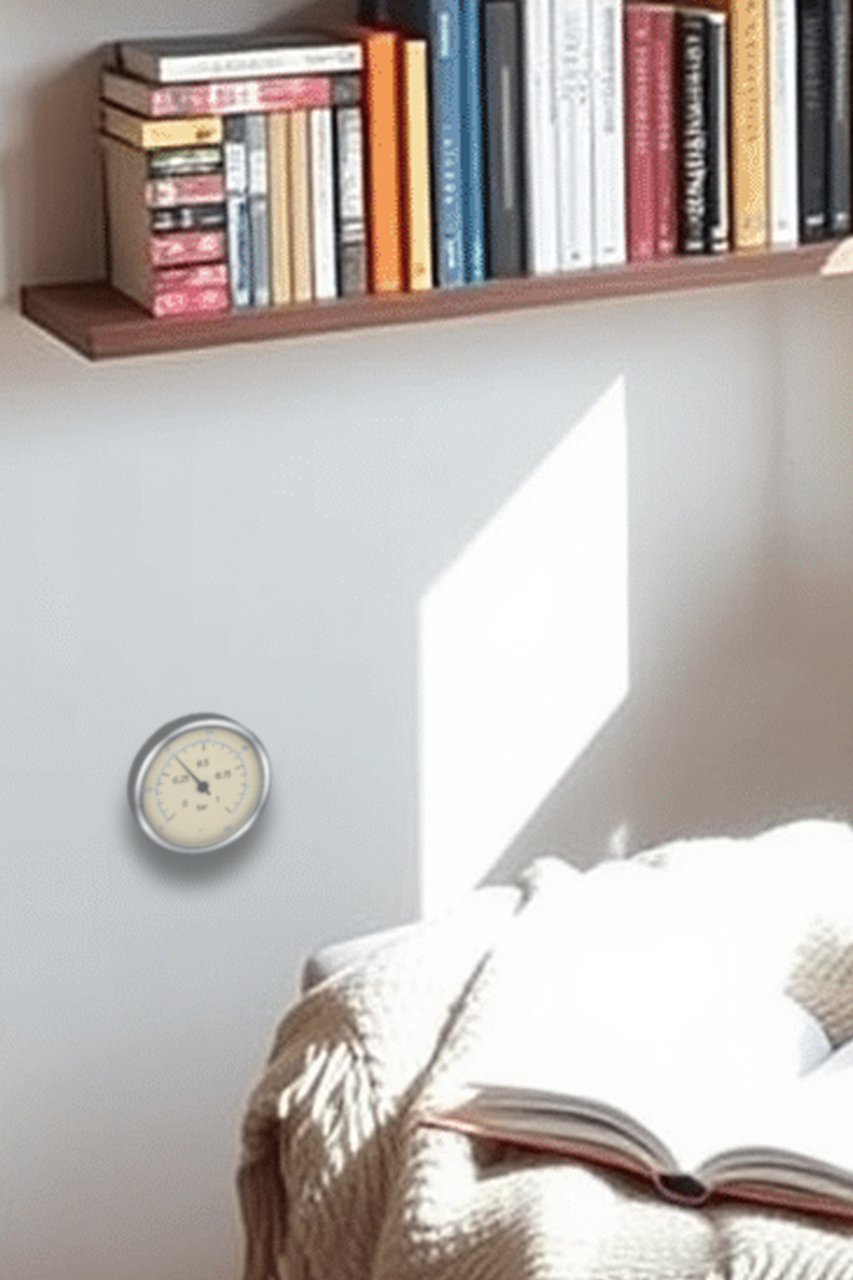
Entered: 0.35 bar
